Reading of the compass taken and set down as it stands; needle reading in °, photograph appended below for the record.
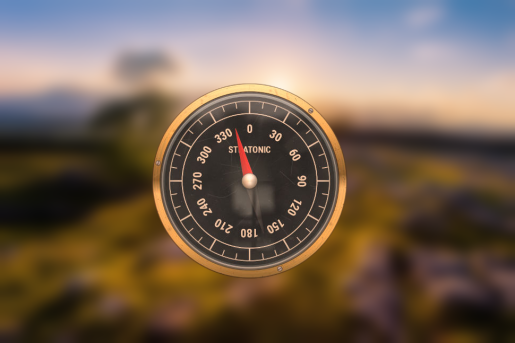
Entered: 345 °
